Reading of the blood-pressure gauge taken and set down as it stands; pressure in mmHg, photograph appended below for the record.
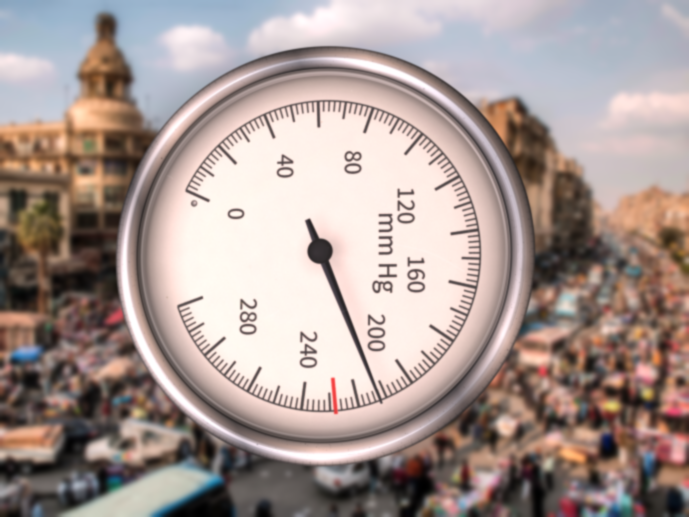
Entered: 212 mmHg
